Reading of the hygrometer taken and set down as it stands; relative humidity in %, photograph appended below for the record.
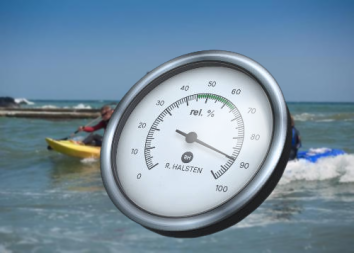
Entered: 90 %
